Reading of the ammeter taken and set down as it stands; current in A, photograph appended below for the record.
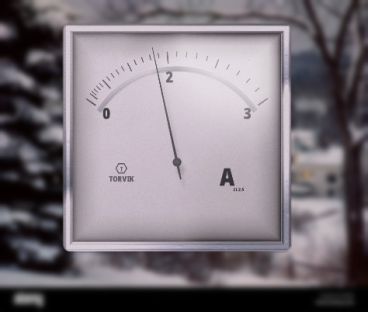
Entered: 1.85 A
